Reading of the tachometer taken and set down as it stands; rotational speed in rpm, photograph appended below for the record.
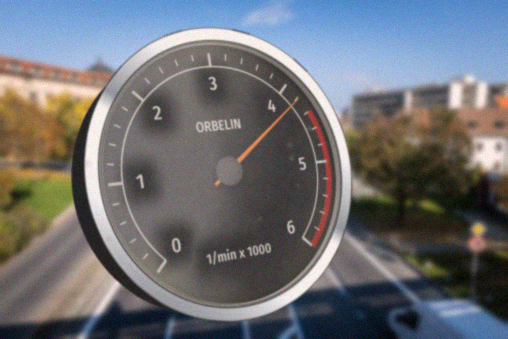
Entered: 4200 rpm
